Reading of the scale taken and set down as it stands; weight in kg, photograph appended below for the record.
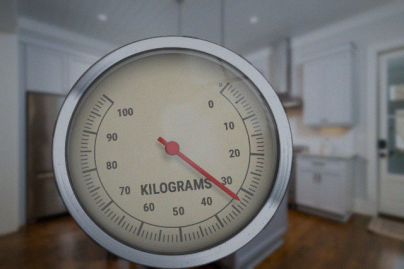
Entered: 33 kg
